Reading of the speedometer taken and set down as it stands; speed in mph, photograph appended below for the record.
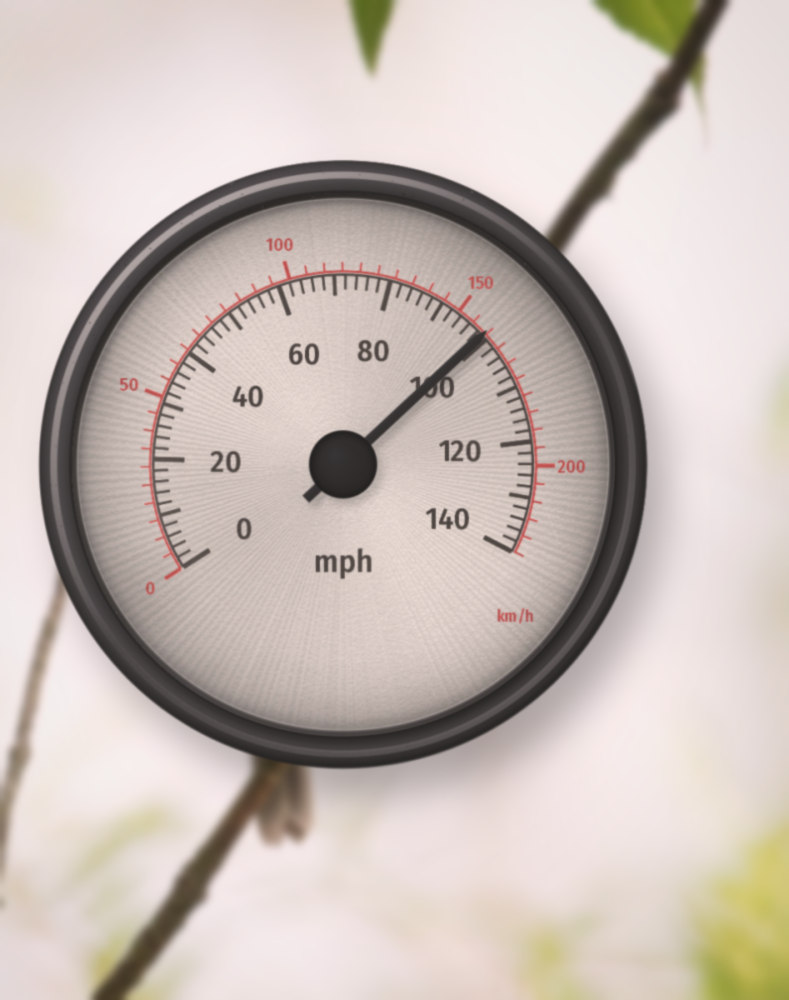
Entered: 99 mph
